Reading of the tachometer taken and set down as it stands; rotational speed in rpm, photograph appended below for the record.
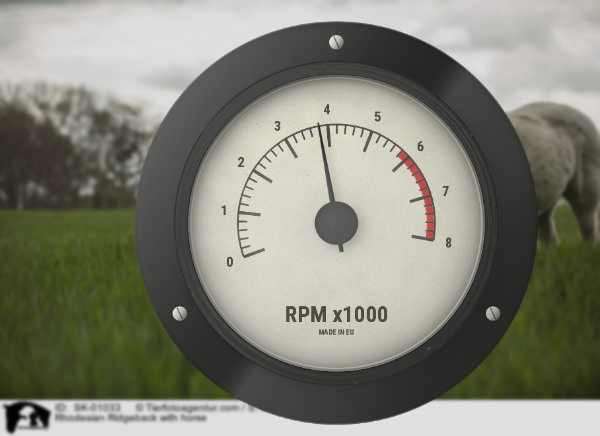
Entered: 3800 rpm
